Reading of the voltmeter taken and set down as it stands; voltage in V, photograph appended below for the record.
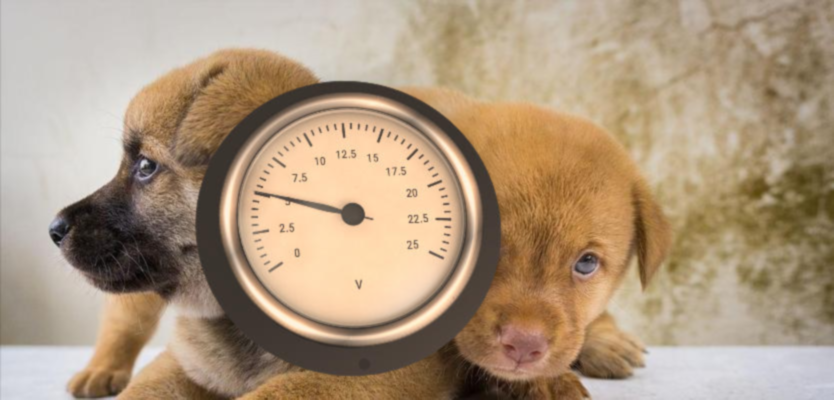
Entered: 5 V
